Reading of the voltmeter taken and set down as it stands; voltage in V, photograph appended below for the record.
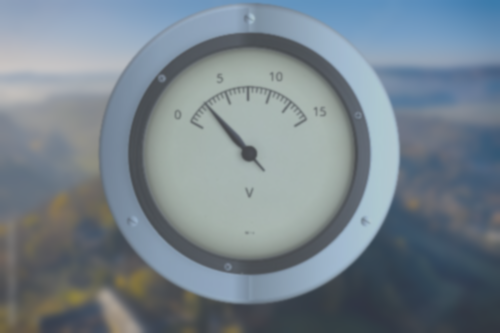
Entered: 2.5 V
